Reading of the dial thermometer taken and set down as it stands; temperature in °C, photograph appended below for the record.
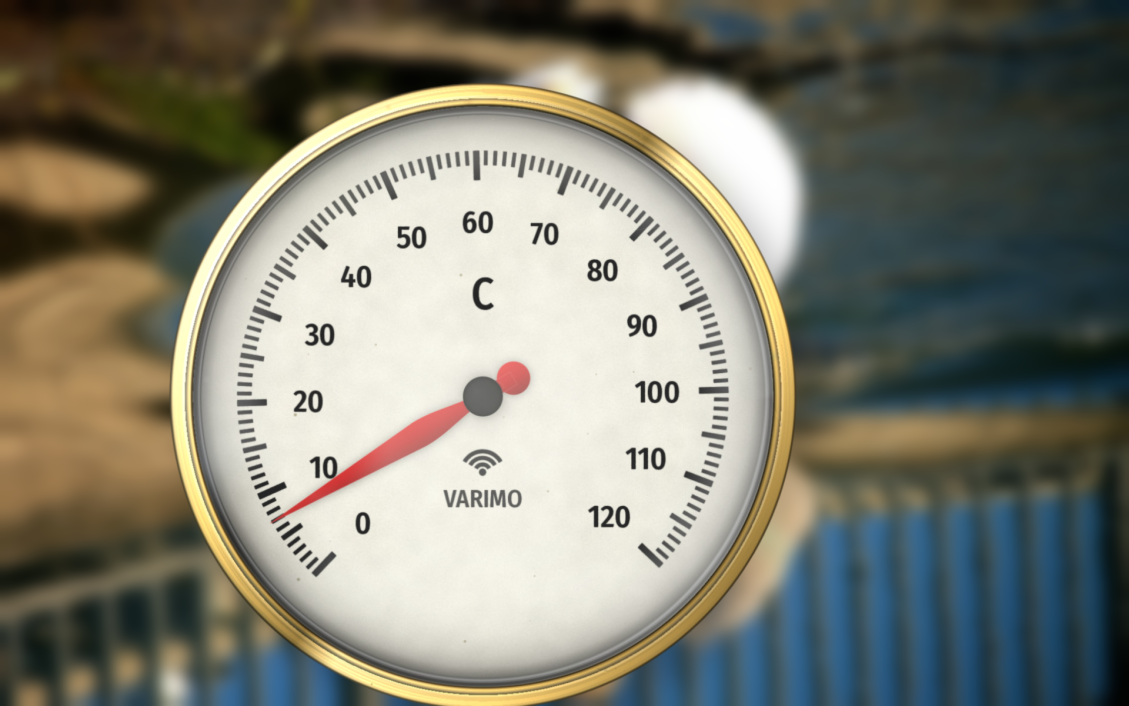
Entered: 7 °C
